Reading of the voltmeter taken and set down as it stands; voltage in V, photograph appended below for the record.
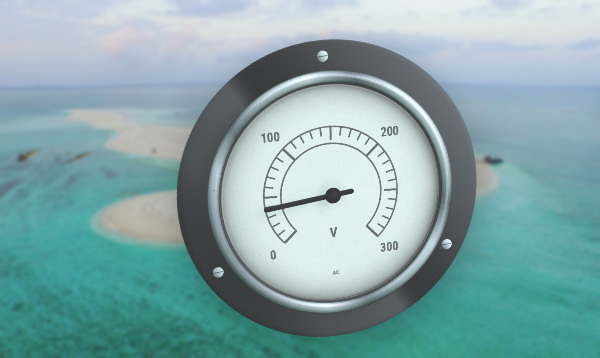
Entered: 40 V
